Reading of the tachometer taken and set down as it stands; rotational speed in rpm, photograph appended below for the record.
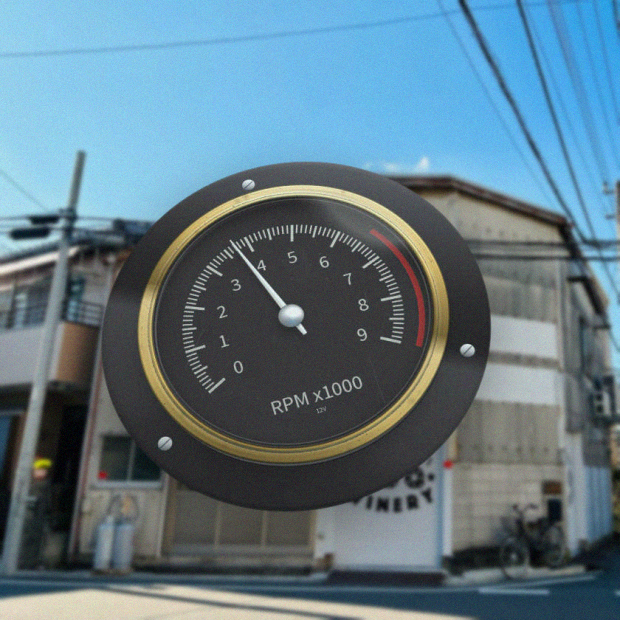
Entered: 3700 rpm
